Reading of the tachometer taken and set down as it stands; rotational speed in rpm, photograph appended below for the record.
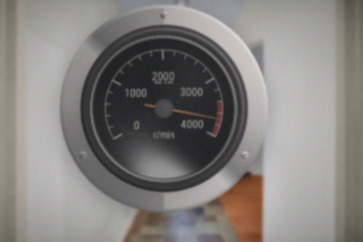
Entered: 3700 rpm
